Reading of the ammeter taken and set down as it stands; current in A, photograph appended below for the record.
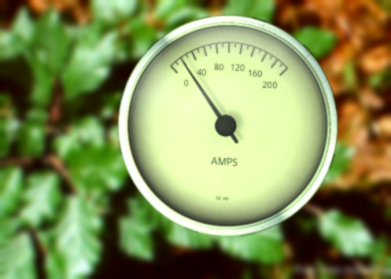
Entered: 20 A
